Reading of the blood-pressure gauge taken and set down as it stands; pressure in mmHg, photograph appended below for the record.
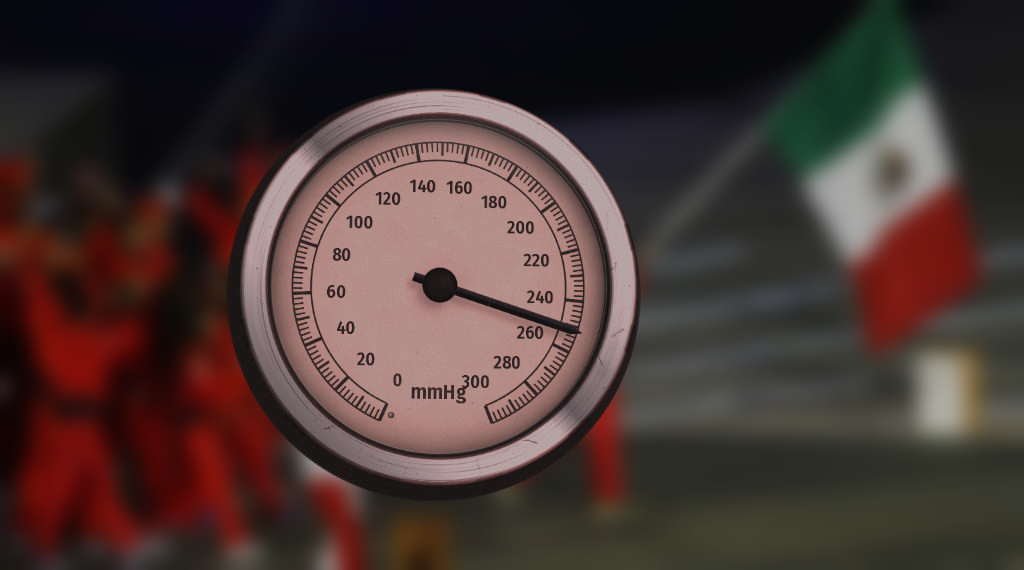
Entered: 252 mmHg
